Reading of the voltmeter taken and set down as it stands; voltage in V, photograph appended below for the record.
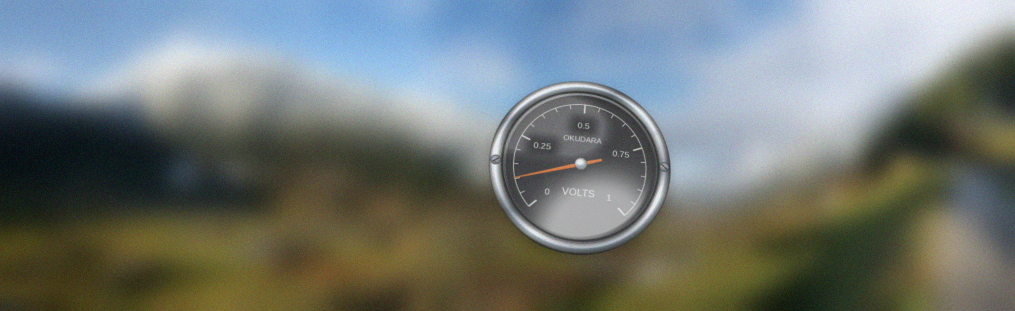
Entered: 0.1 V
